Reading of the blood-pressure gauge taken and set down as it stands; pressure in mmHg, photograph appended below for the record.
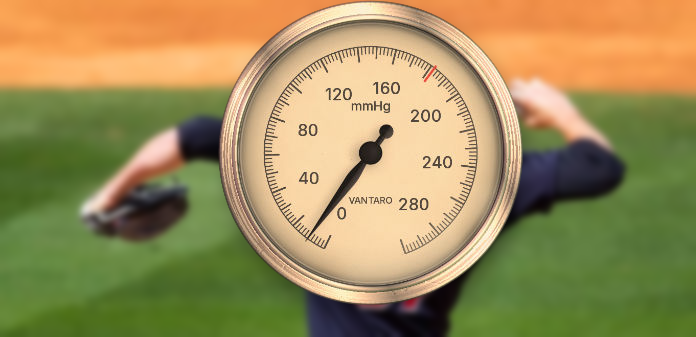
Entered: 10 mmHg
